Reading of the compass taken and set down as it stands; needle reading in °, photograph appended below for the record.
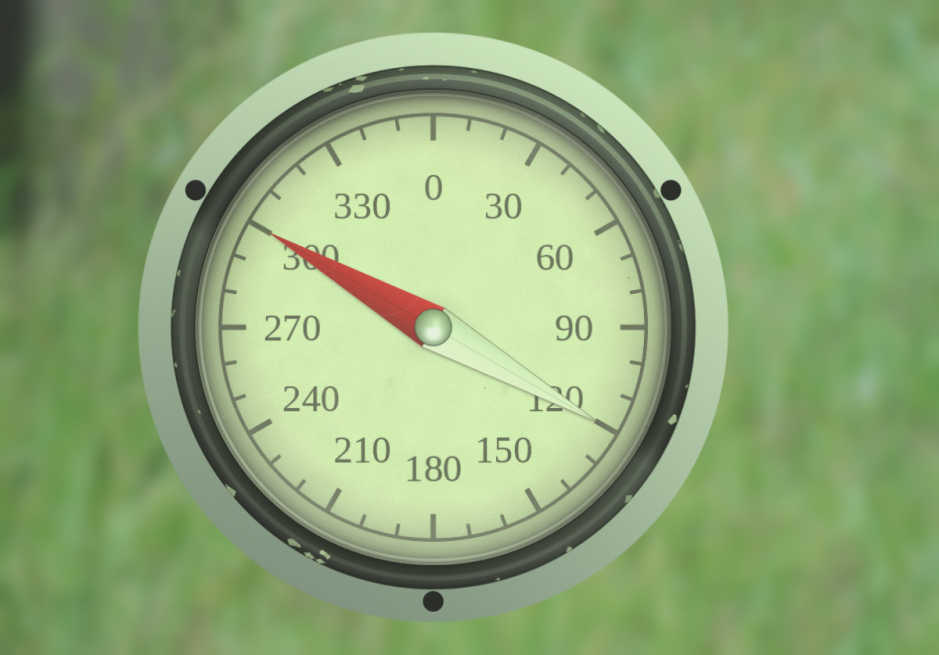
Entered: 300 °
